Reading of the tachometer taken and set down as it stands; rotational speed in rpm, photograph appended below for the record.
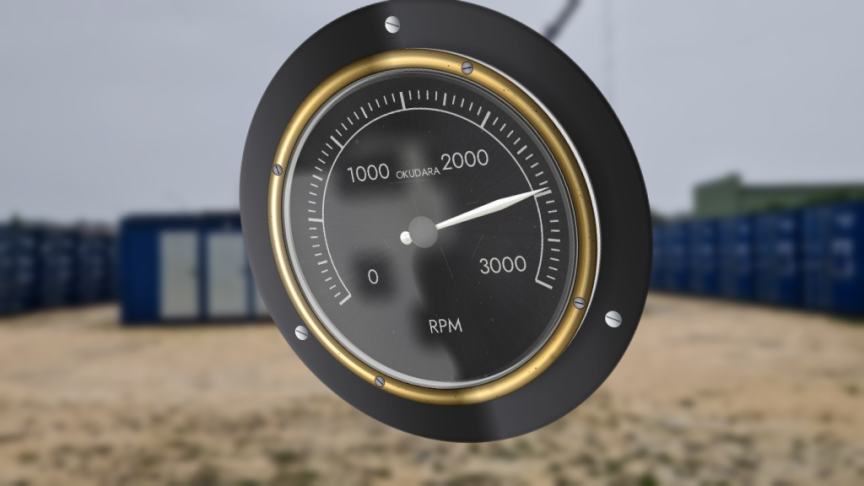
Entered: 2475 rpm
